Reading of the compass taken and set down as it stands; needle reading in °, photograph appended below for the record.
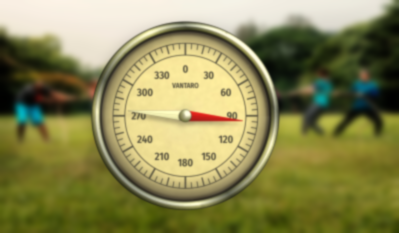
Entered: 95 °
